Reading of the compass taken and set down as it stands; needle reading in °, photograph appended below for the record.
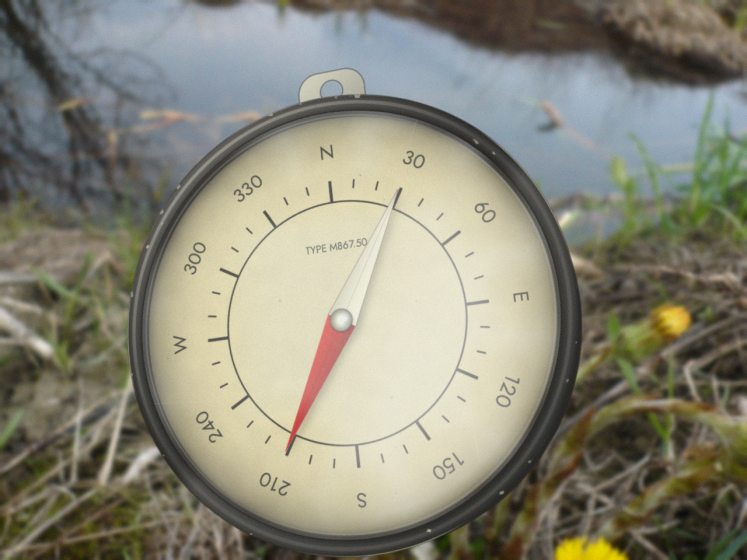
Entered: 210 °
